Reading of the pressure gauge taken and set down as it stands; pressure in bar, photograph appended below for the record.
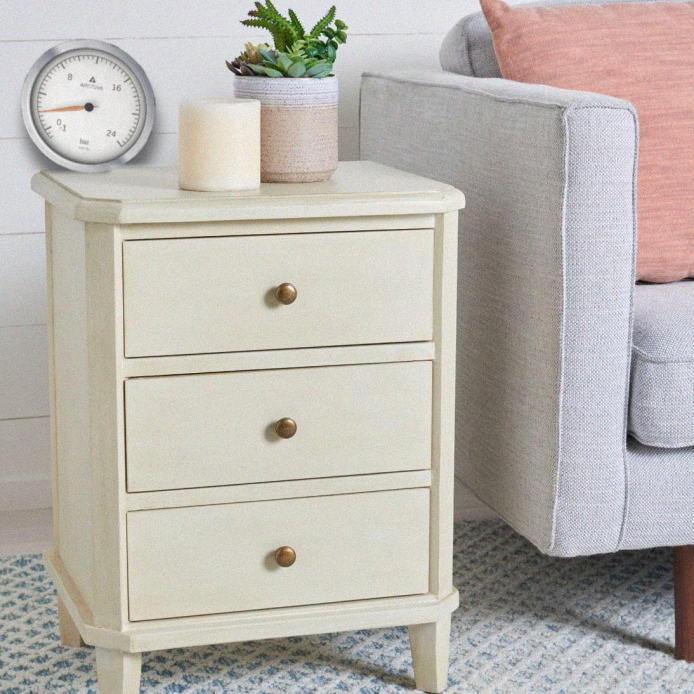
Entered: 2 bar
